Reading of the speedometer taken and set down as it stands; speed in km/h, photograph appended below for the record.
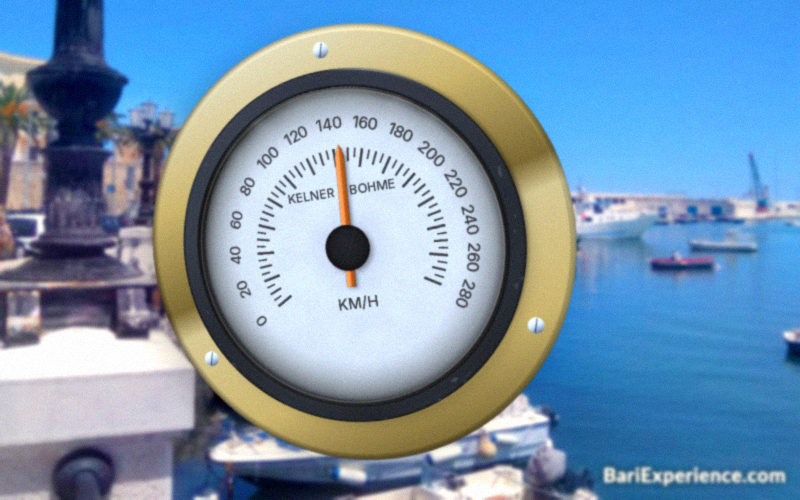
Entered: 145 km/h
